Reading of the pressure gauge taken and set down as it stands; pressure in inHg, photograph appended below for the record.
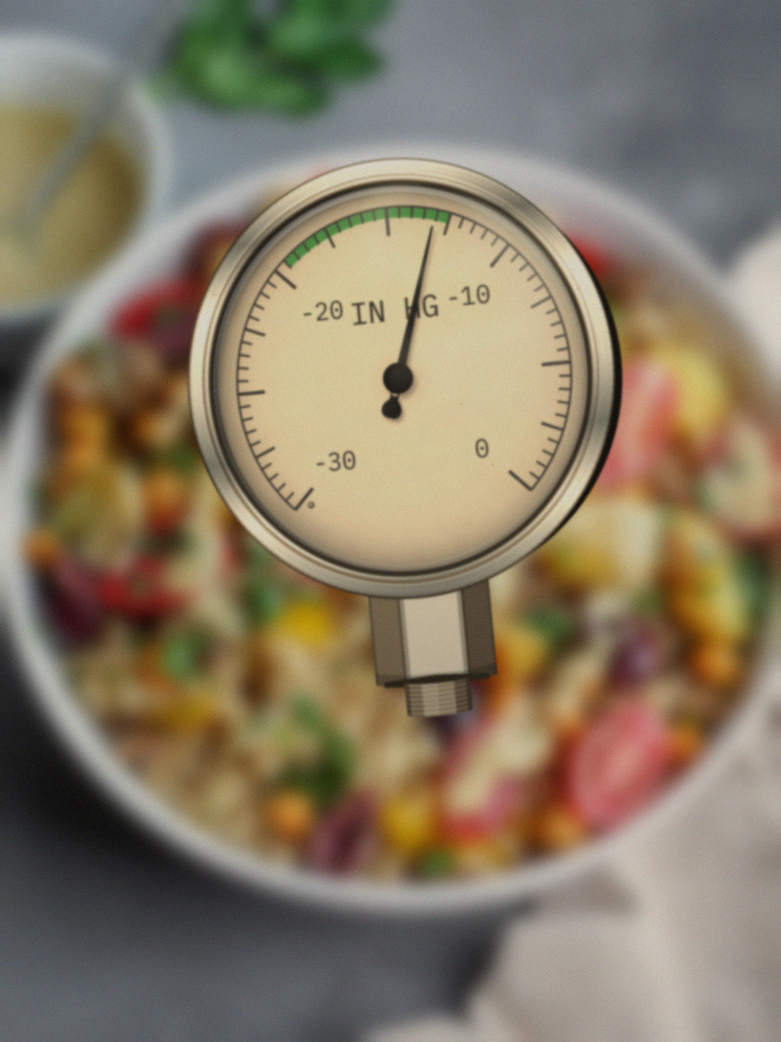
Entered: -13 inHg
